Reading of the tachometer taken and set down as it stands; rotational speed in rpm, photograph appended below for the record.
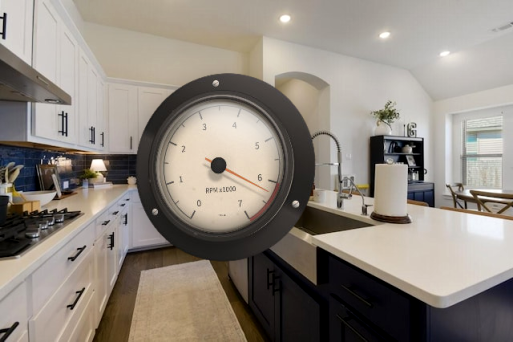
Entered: 6250 rpm
